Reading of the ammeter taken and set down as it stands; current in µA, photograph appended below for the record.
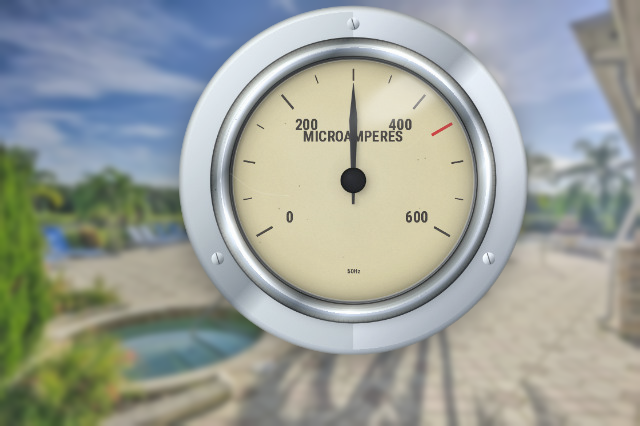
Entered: 300 µA
